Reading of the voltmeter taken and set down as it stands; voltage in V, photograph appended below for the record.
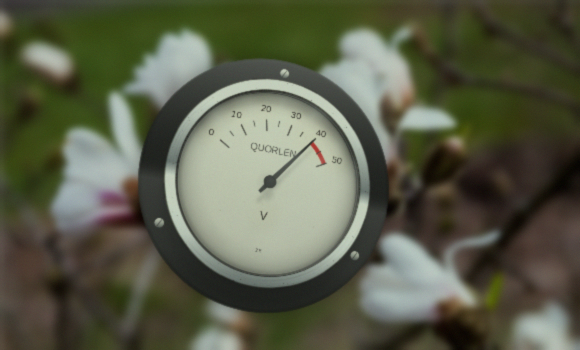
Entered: 40 V
